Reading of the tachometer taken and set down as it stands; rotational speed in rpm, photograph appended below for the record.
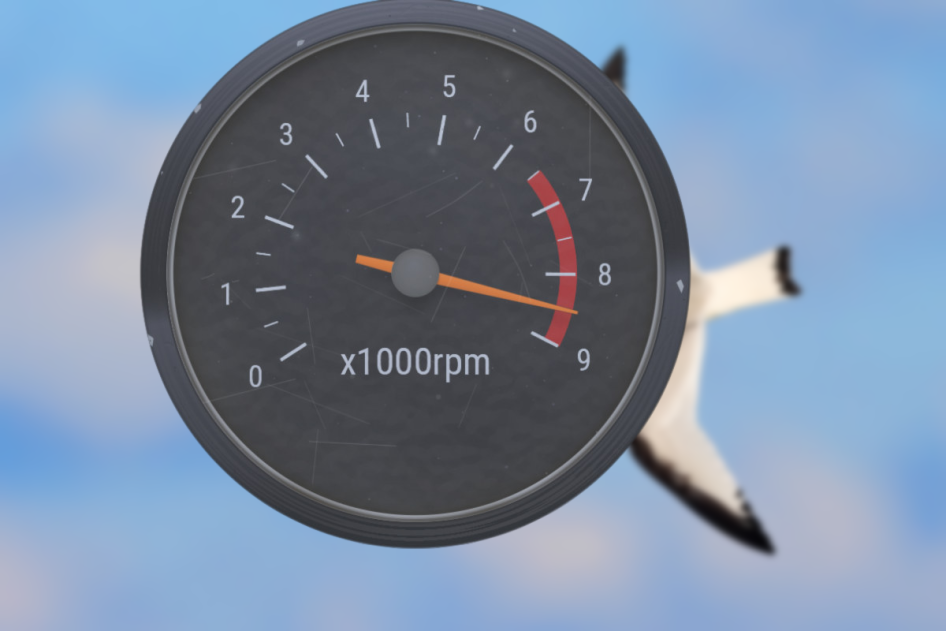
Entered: 8500 rpm
